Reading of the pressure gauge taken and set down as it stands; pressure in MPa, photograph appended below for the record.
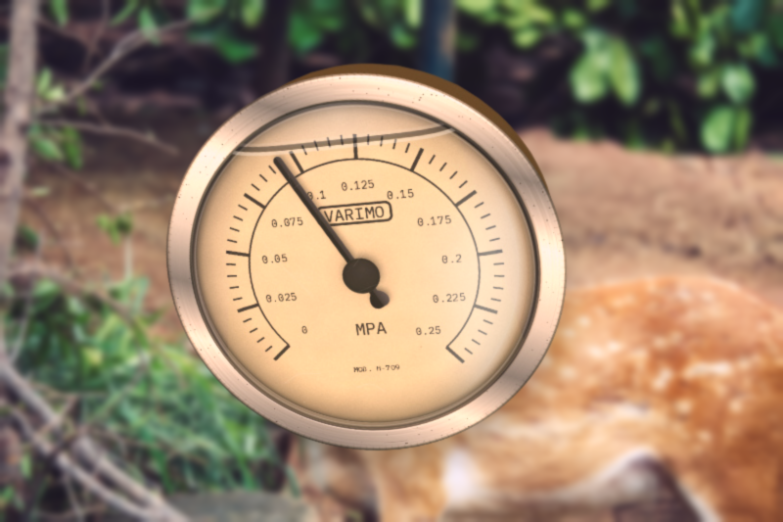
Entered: 0.095 MPa
